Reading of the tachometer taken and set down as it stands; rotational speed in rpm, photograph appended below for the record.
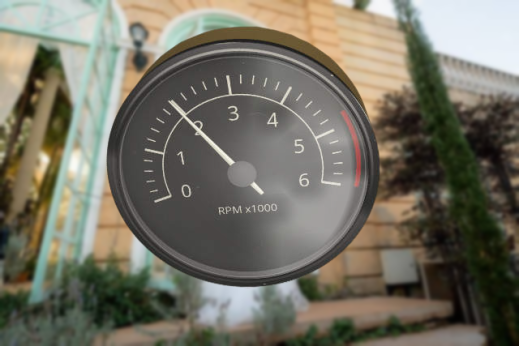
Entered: 2000 rpm
